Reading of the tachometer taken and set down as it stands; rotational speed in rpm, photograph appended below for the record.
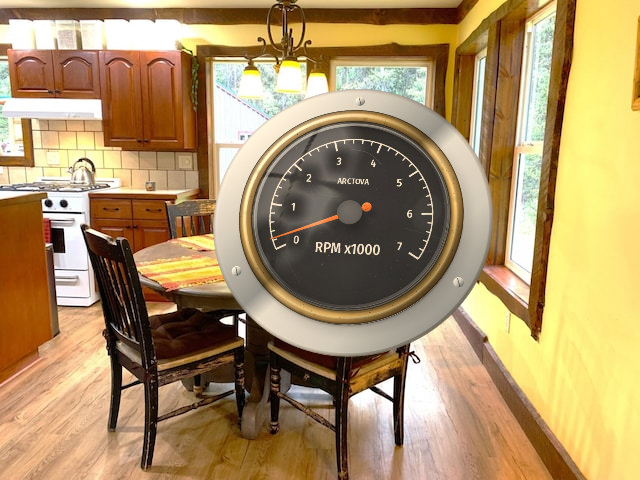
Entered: 200 rpm
